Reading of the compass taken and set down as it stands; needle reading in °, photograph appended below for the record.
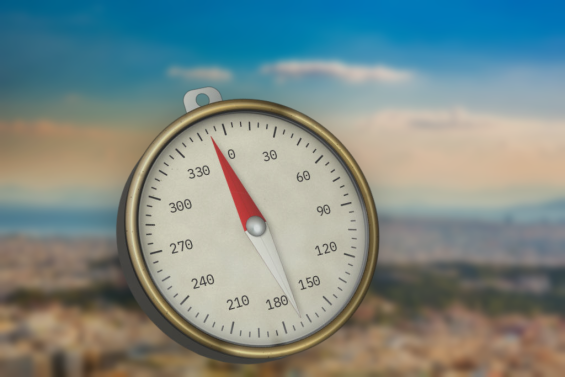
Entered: 350 °
